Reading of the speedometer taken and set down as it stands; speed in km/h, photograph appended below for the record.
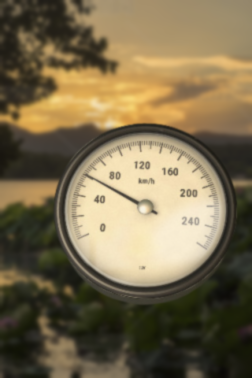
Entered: 60 km/h
